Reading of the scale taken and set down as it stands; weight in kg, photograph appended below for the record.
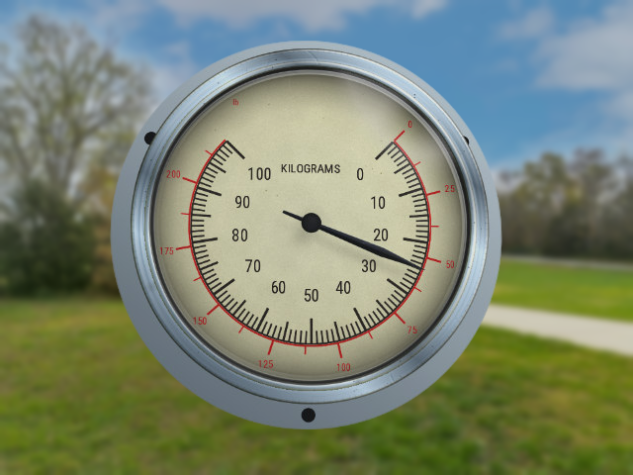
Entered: 25 kg
